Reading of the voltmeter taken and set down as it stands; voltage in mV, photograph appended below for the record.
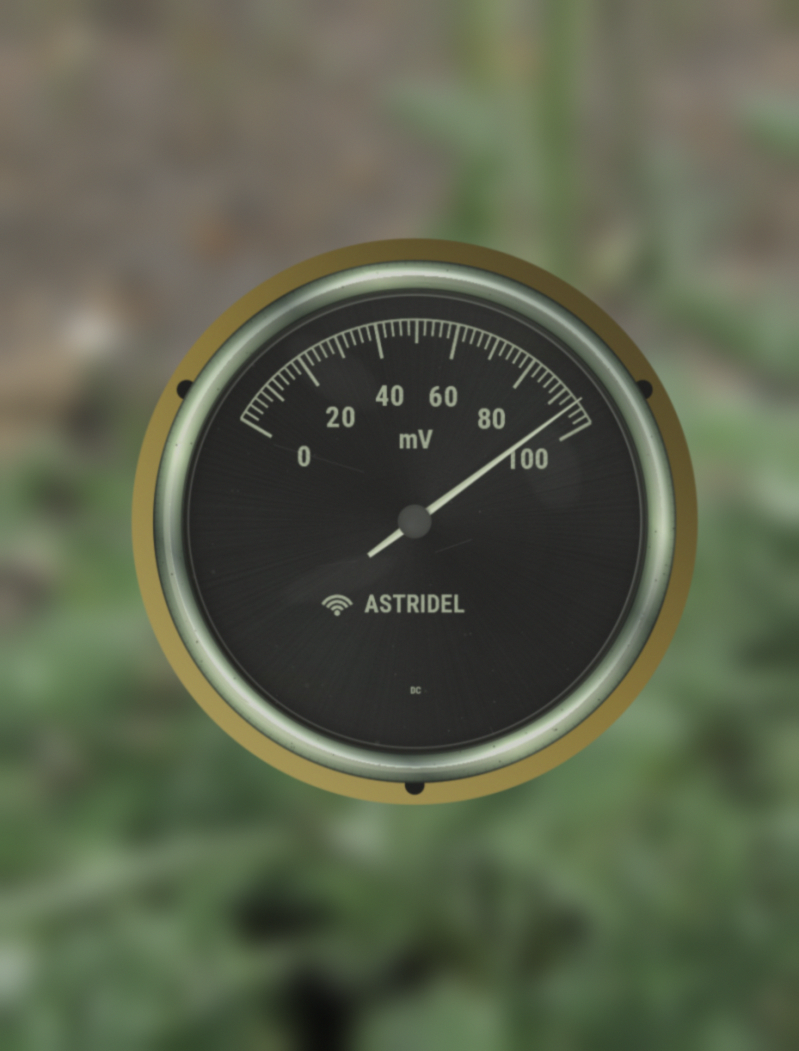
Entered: 94 mV
